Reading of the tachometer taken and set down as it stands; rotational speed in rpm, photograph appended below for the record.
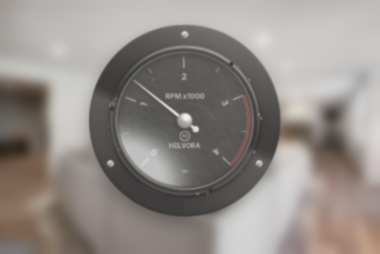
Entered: 1250 rpm
